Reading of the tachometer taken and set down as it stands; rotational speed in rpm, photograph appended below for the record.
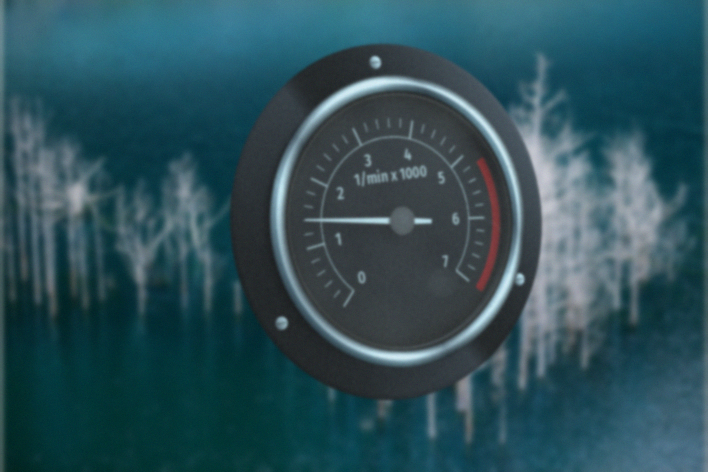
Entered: 1400 rpm
